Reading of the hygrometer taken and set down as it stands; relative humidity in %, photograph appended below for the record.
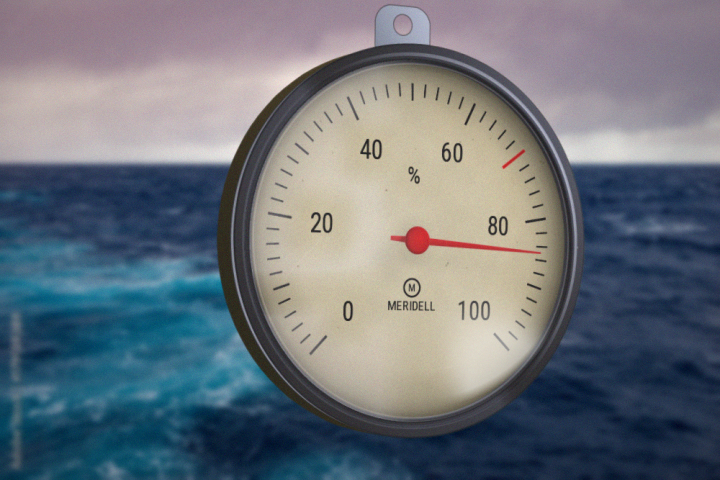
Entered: 85 %
